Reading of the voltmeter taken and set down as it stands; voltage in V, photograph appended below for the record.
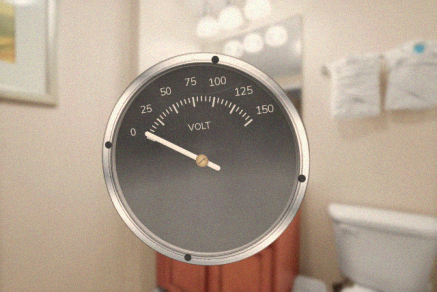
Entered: 5 V
